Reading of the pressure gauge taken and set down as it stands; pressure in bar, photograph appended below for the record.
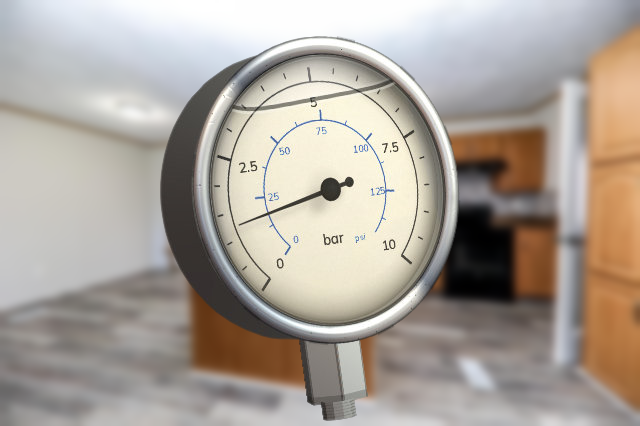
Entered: 1.25 bar
